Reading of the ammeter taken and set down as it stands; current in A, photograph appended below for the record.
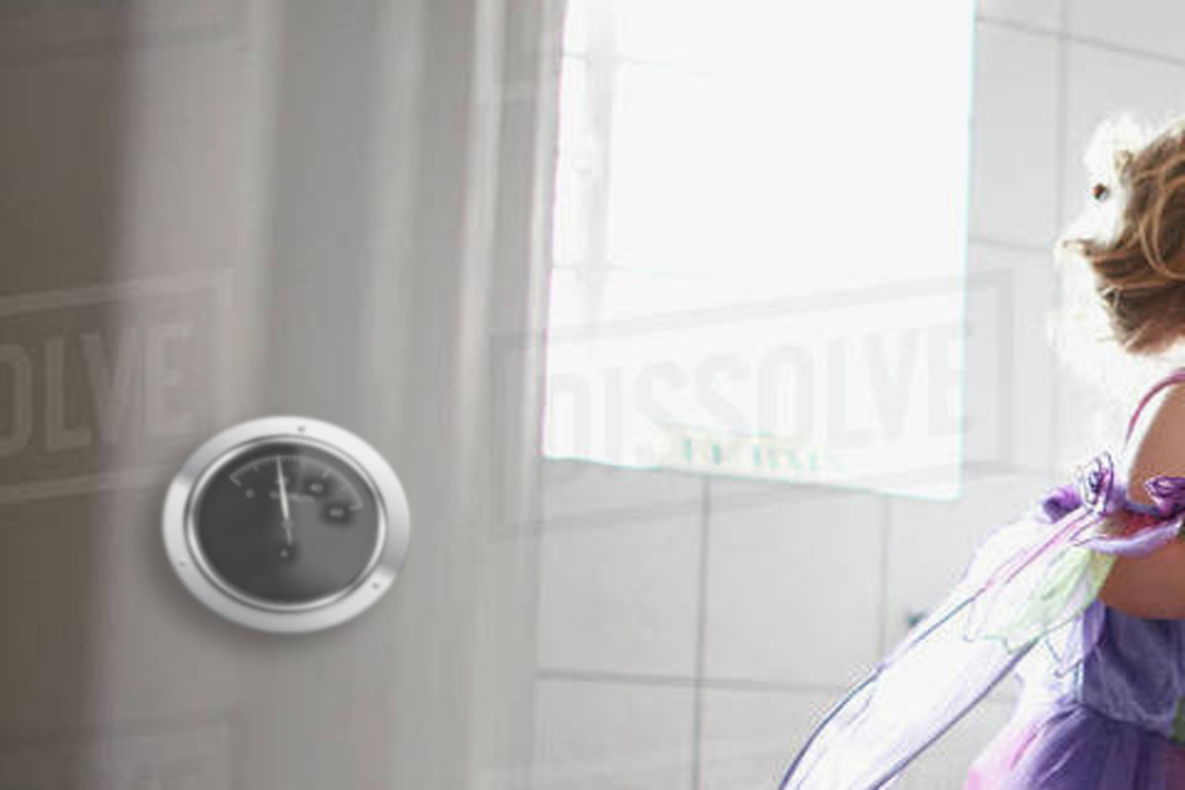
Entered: 20 A
